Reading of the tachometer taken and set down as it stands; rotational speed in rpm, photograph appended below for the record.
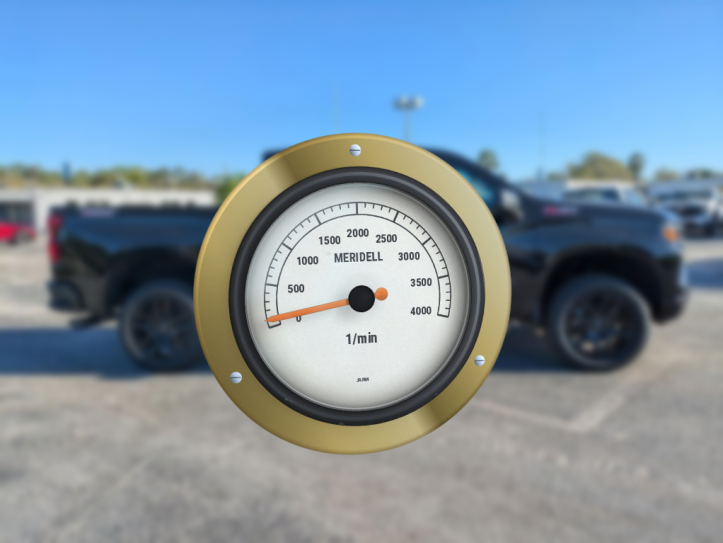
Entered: 100 rpm
